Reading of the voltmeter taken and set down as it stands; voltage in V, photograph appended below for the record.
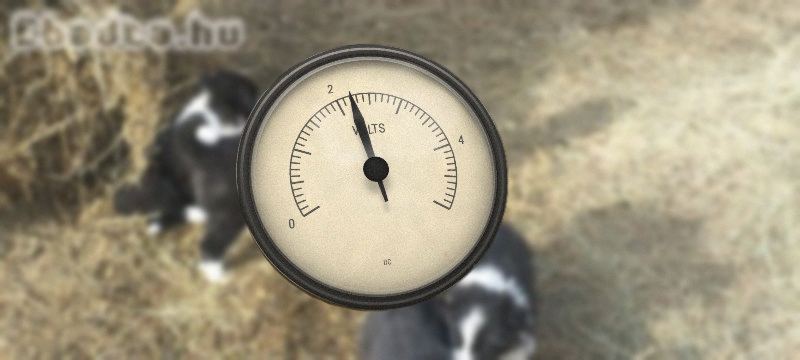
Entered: 2.2 V
